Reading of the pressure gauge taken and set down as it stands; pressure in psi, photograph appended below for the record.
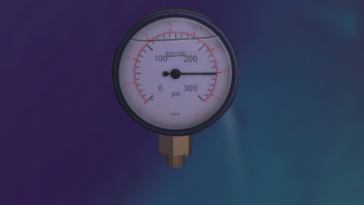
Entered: 250 psi
